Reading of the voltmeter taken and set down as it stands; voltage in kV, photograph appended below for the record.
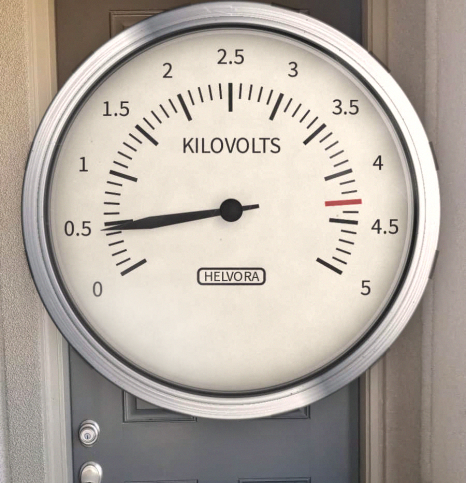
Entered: 0.45 kV
